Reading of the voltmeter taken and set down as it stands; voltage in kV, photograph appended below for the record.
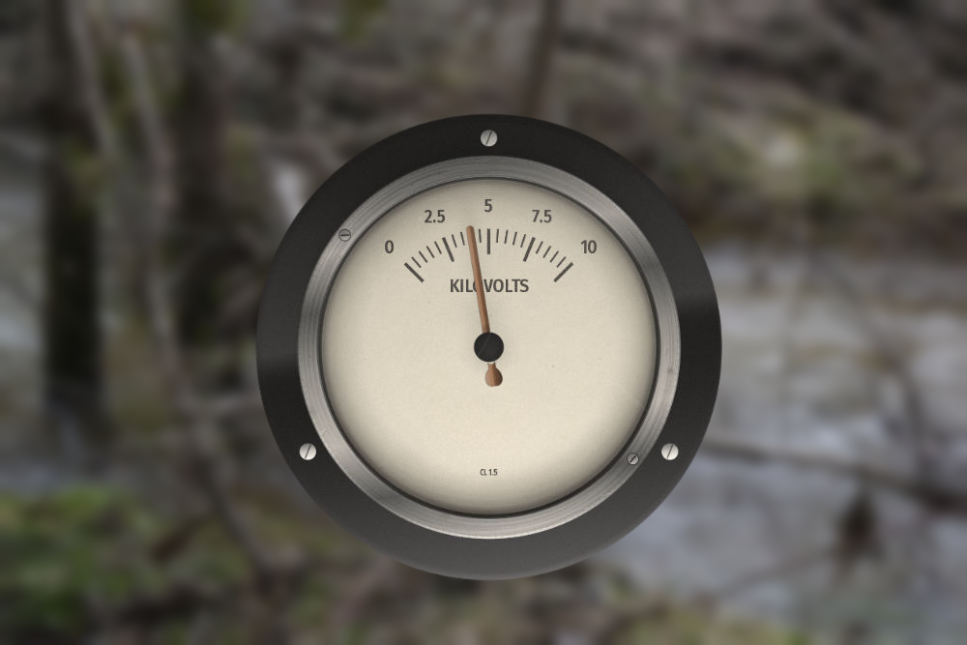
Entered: 4 kV
